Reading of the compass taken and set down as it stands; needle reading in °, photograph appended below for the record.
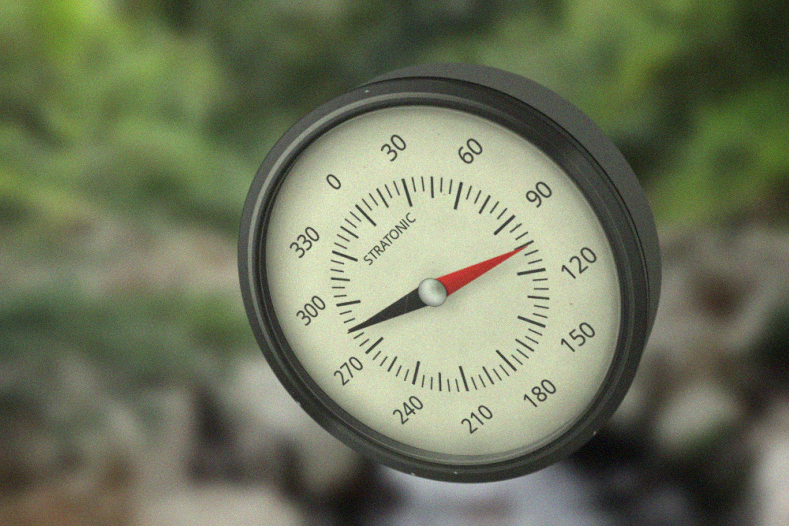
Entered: 105 °
